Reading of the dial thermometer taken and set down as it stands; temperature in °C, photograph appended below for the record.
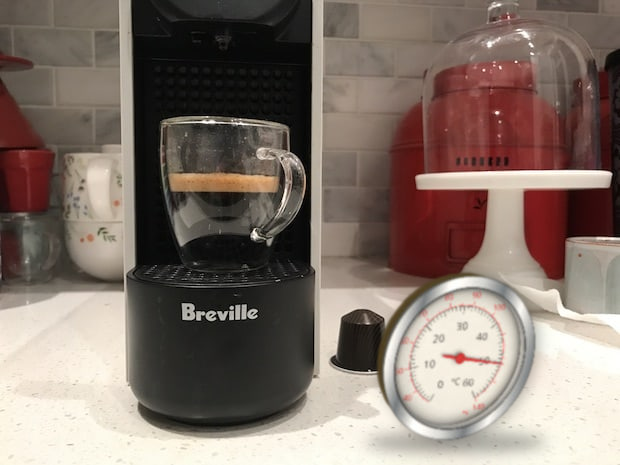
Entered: 50 °C
